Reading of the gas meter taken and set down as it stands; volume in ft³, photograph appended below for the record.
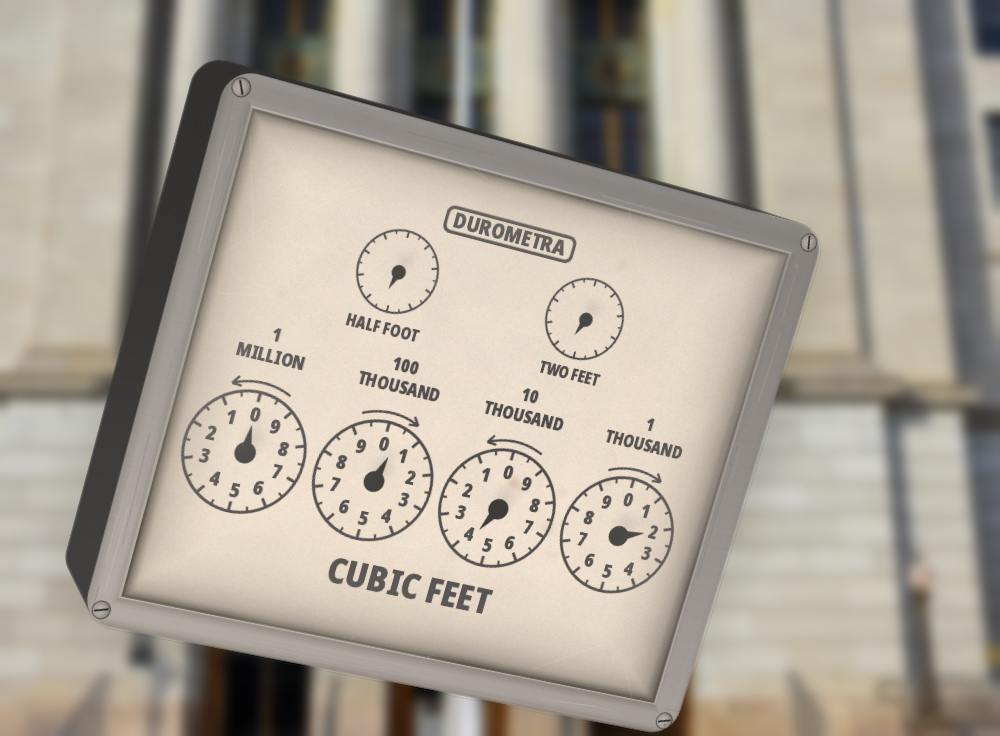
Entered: 4200 ft³
